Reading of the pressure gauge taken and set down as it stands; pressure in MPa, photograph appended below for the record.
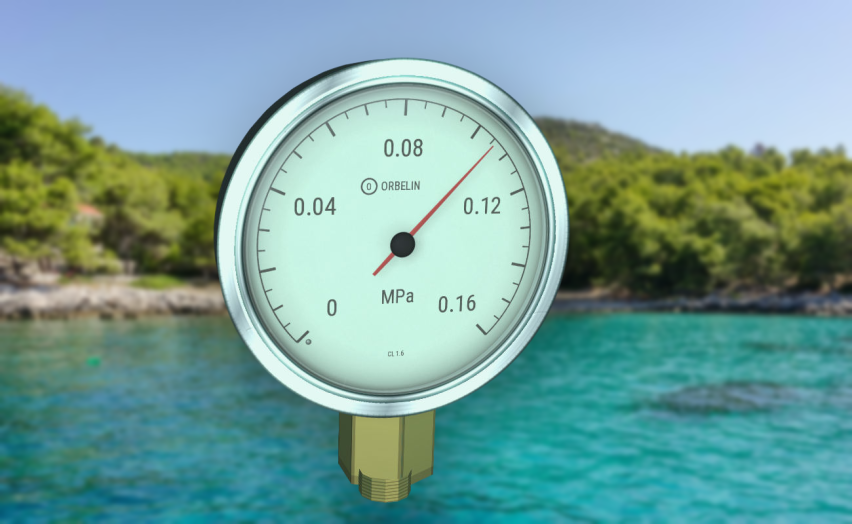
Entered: 0.105 MPa
